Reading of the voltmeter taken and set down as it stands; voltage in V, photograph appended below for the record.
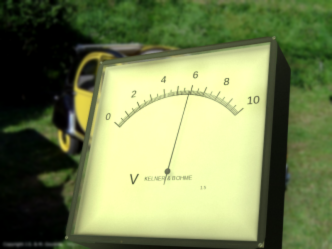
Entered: 6 V
